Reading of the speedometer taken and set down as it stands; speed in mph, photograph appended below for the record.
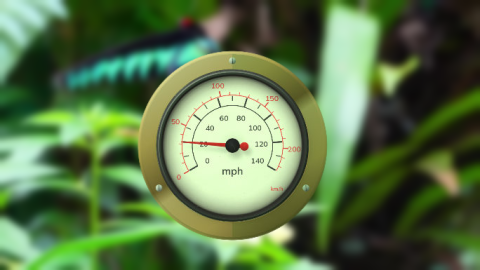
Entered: 20 mph
